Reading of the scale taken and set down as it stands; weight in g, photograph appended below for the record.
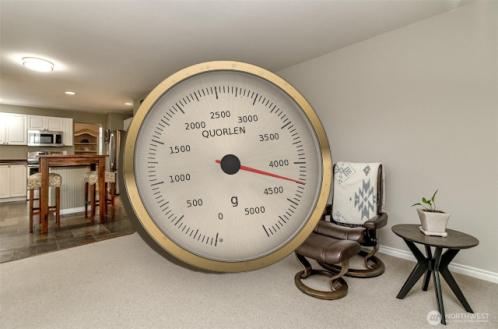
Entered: 4250 g
